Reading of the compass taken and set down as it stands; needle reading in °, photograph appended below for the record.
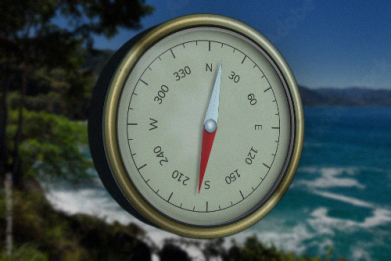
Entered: 190 °
